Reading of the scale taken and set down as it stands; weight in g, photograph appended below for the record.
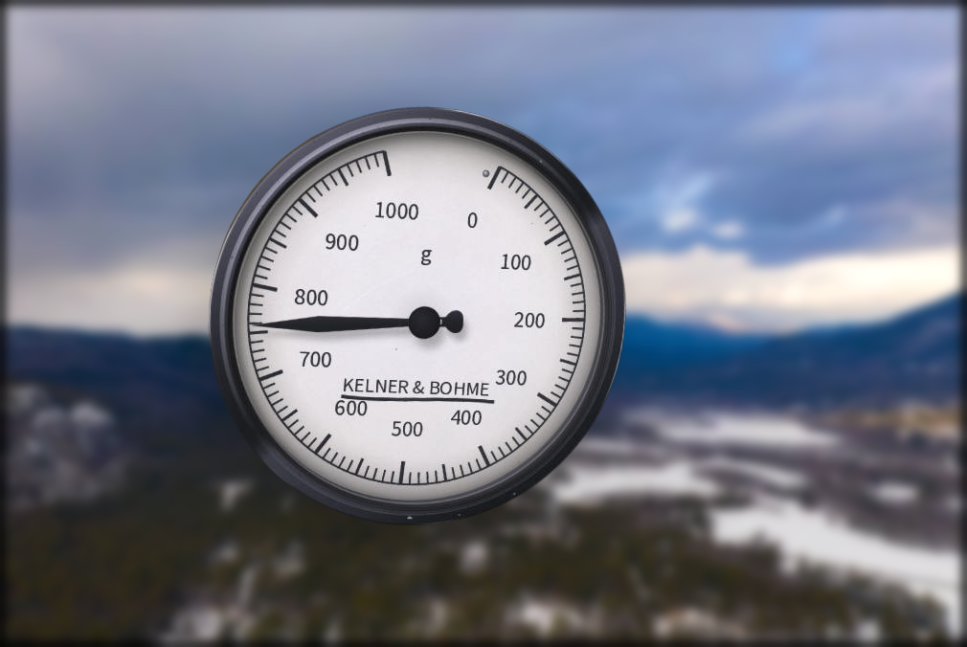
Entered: 760 g
